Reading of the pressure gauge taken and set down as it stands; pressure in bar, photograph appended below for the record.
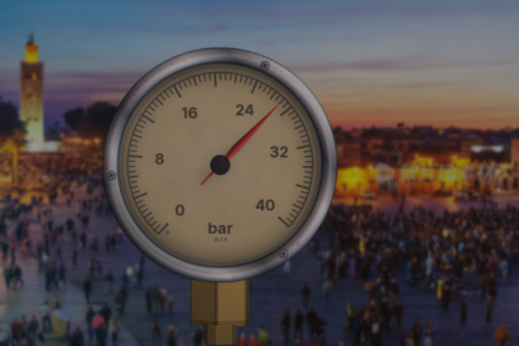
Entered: 27 bar
